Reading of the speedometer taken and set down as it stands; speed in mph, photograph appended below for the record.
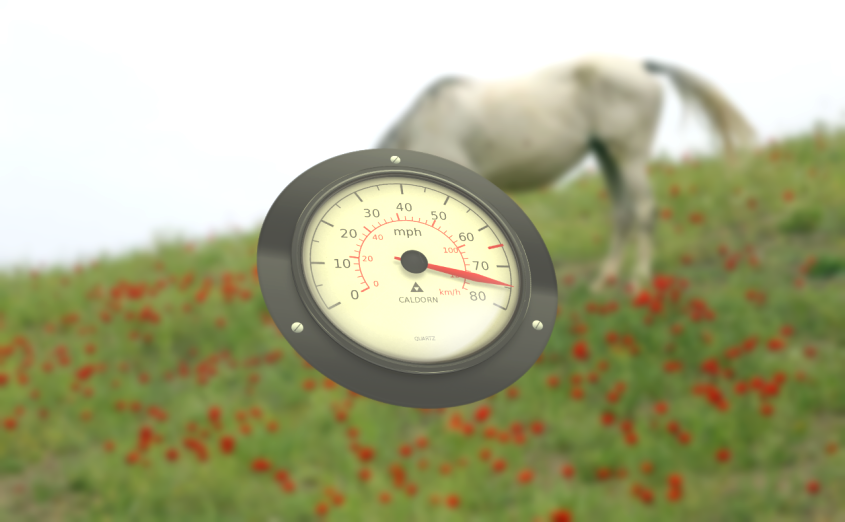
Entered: 75 mph
